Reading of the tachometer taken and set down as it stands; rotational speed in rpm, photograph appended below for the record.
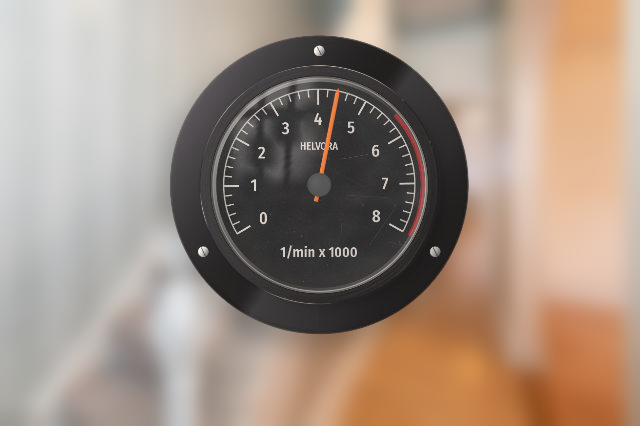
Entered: 4400 rpm
